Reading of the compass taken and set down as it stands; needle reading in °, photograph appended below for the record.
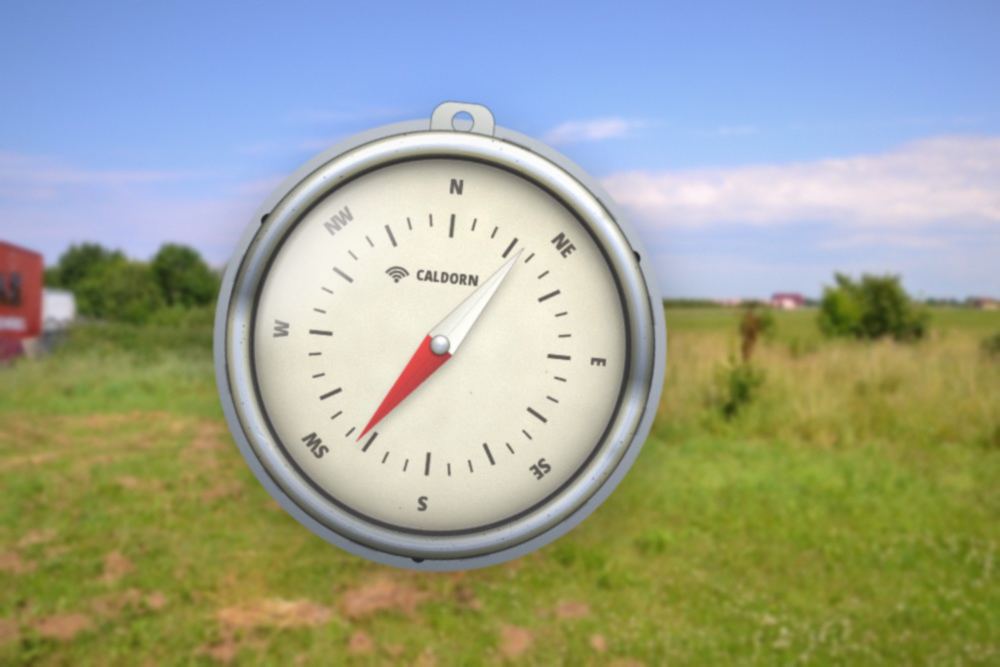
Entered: 215 °
